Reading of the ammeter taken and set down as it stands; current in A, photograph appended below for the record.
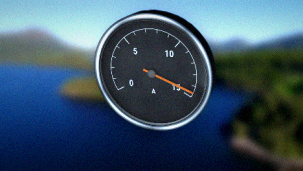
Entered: 14.5 A
